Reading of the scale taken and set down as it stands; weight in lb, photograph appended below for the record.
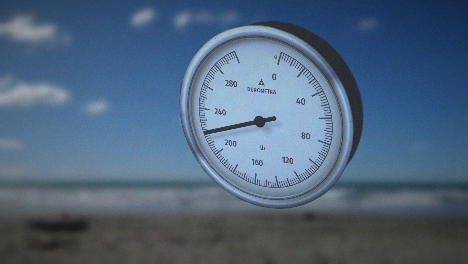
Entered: 220 lb
